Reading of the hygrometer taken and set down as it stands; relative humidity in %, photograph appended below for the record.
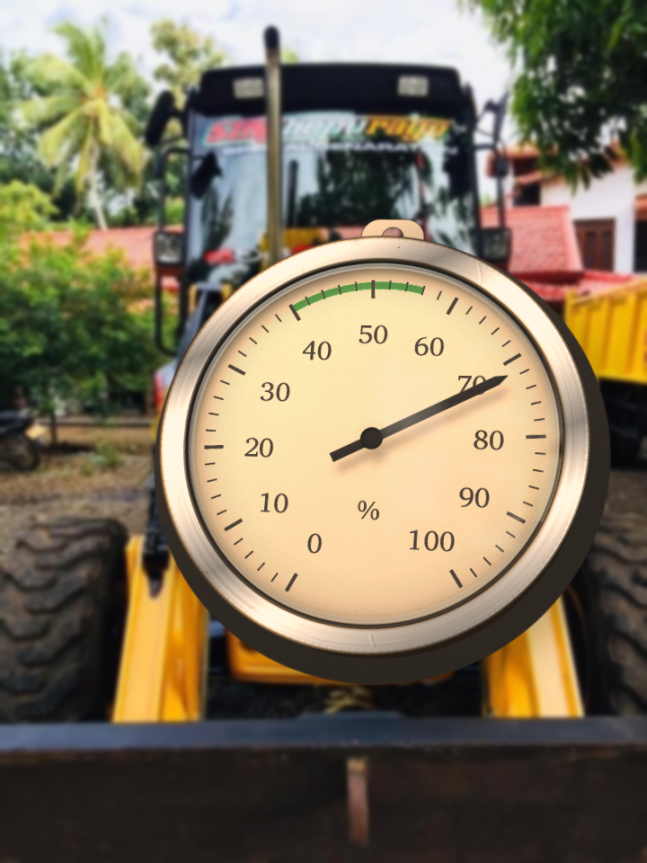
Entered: 72 %
